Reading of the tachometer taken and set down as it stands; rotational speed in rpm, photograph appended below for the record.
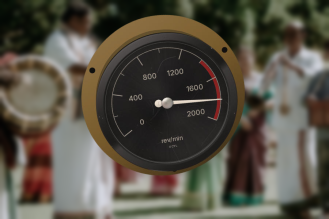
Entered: 1800 rpm
